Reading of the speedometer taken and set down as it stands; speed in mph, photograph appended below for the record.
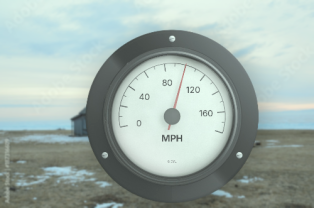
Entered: 100 mph
